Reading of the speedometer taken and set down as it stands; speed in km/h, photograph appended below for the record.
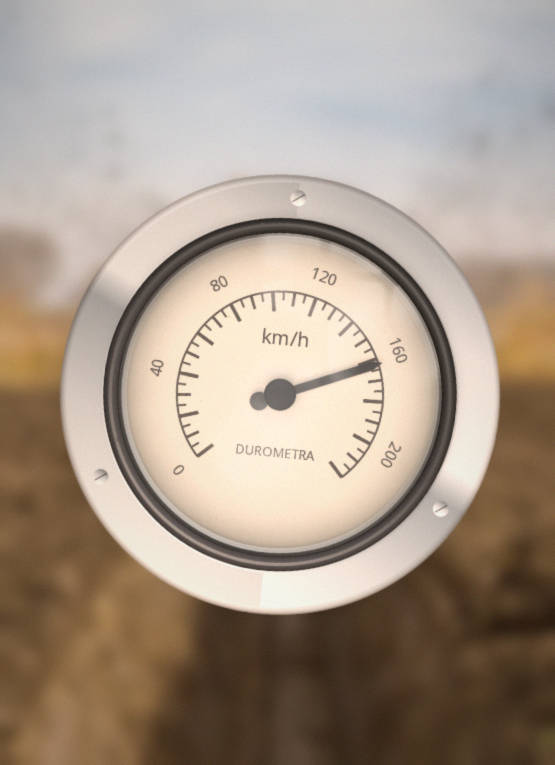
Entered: 162.5 km/h
